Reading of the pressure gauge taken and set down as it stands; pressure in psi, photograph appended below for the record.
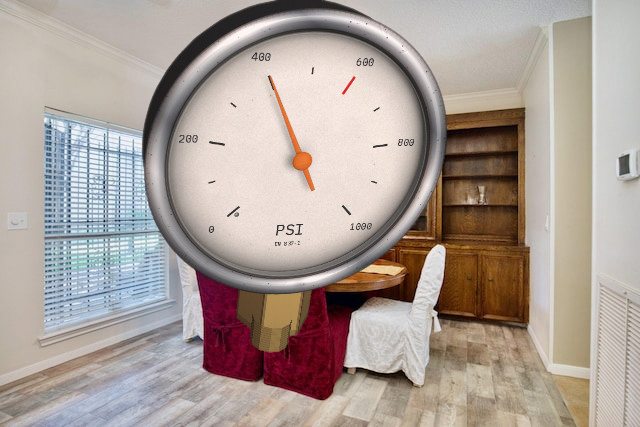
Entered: 400 psi
